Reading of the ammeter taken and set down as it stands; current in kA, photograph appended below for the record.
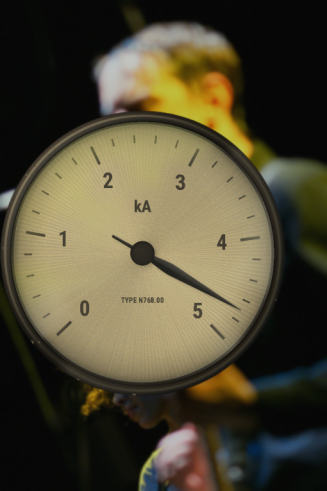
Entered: 4.7 kA
